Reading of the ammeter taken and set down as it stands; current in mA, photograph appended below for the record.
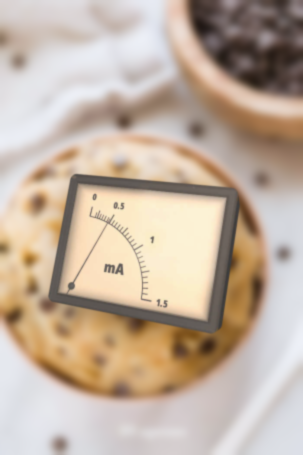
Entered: 0.5 mA
